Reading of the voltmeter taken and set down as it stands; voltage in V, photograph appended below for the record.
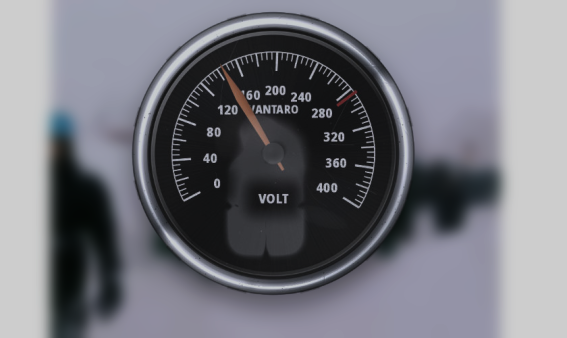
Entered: 145 V
